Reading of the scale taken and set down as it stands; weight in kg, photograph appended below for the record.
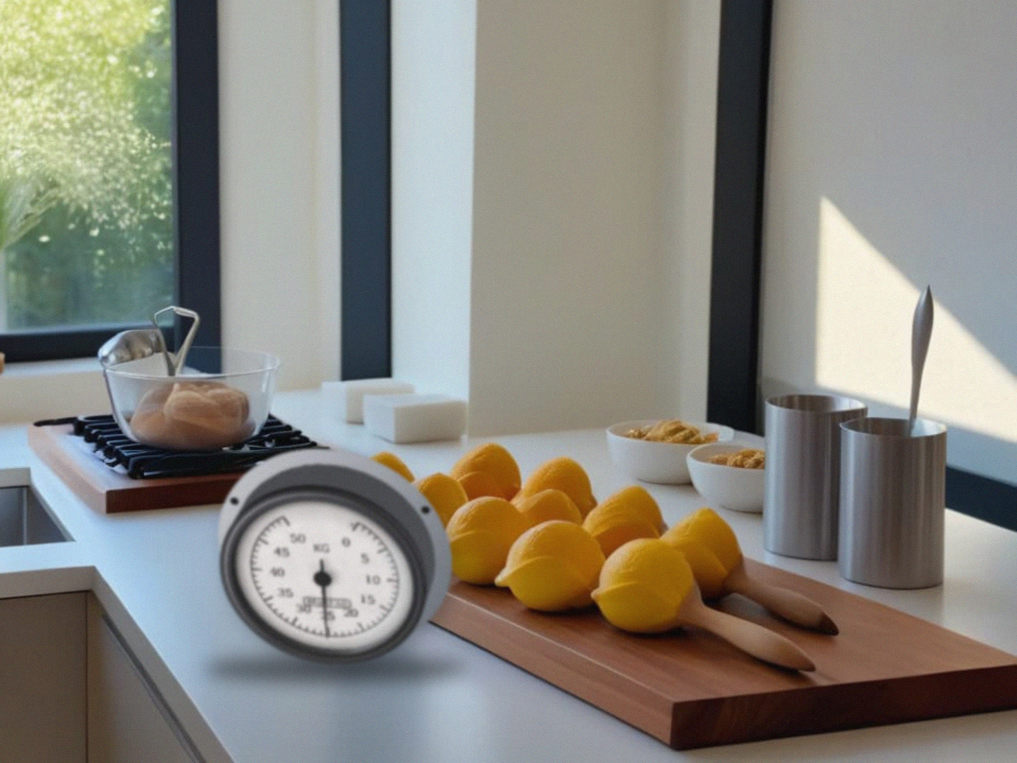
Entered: 25 kg
